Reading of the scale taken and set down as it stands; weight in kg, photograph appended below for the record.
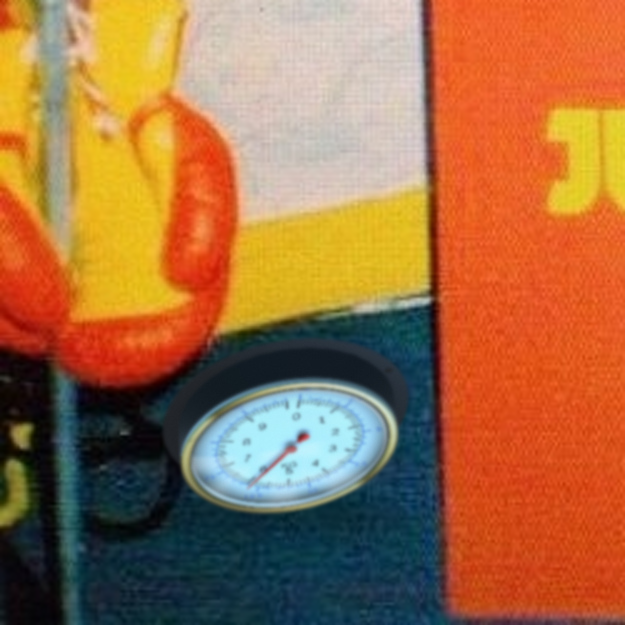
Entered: 6 kg
